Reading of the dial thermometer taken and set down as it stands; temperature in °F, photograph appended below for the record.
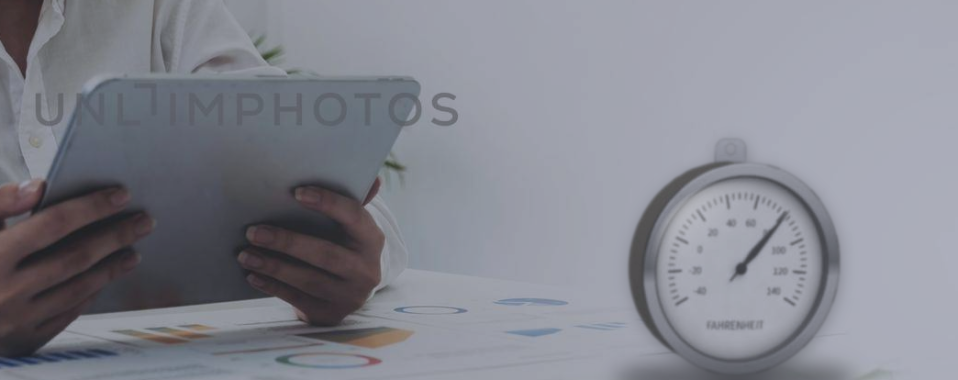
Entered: 80 °F
